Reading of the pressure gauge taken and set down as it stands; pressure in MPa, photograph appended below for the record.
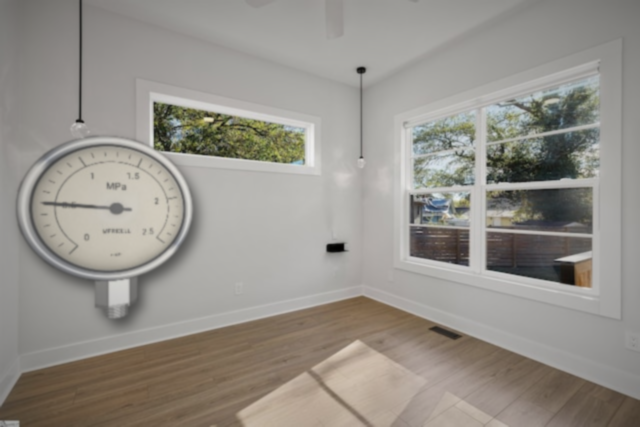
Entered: 0.5 MPa
